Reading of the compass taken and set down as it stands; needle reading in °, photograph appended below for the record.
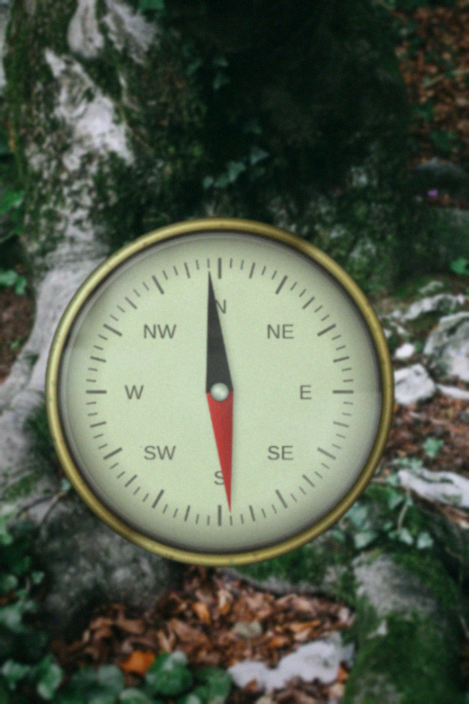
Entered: 175 °
